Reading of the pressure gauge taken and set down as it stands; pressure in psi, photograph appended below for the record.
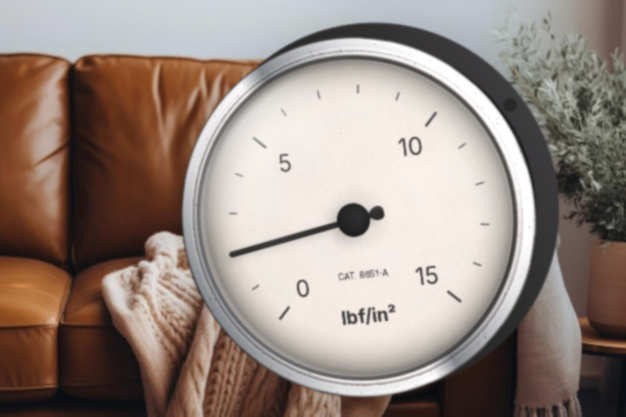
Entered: 2 psi
